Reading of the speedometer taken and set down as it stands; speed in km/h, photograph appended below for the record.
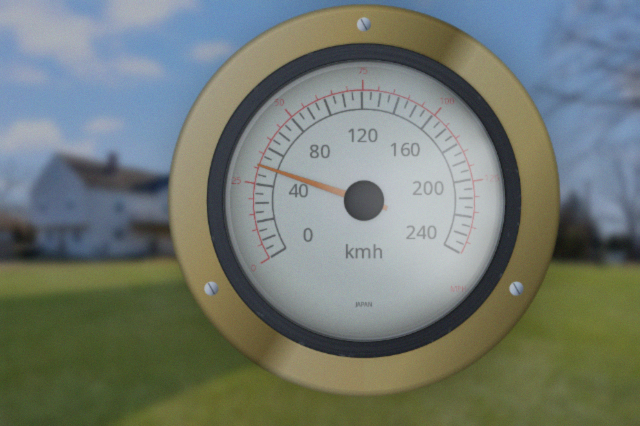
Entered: 50 km/h
